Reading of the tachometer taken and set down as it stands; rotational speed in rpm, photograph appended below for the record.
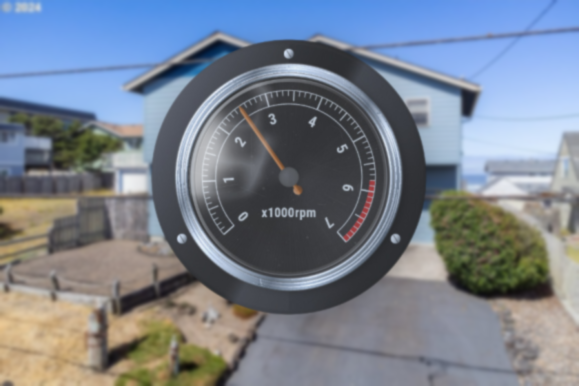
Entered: 2500 rpm
